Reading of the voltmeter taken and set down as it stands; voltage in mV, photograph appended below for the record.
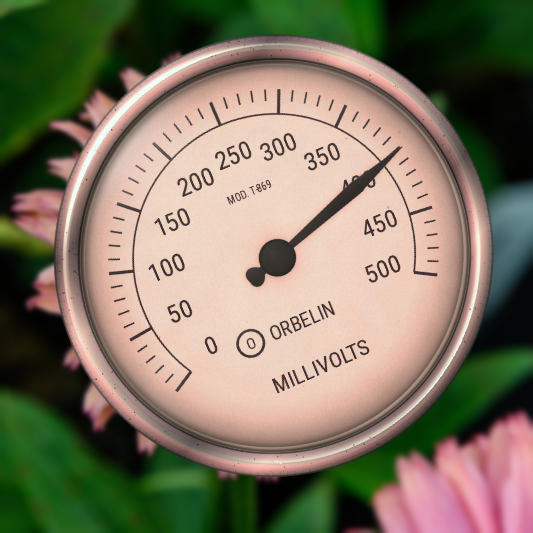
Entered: 400 mV
